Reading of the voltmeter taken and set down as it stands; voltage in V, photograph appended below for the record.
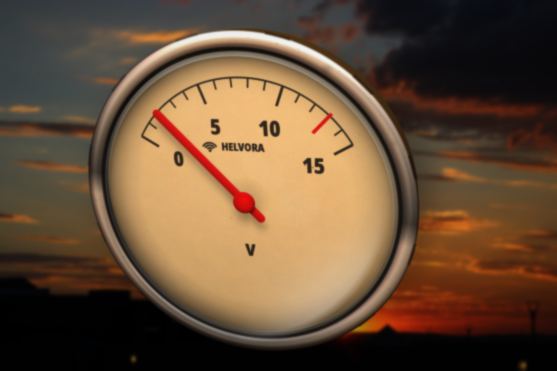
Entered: 2 V
